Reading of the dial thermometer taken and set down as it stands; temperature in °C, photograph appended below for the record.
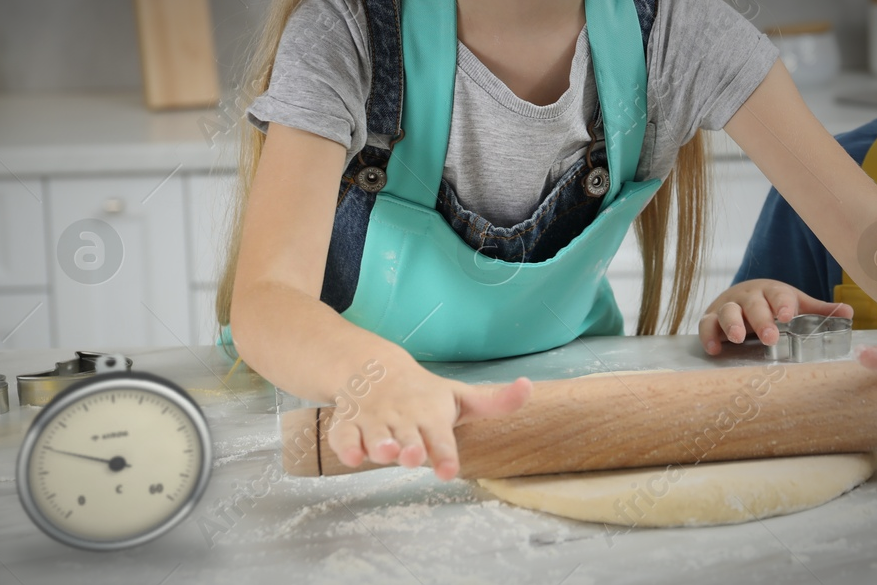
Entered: 15 °C
